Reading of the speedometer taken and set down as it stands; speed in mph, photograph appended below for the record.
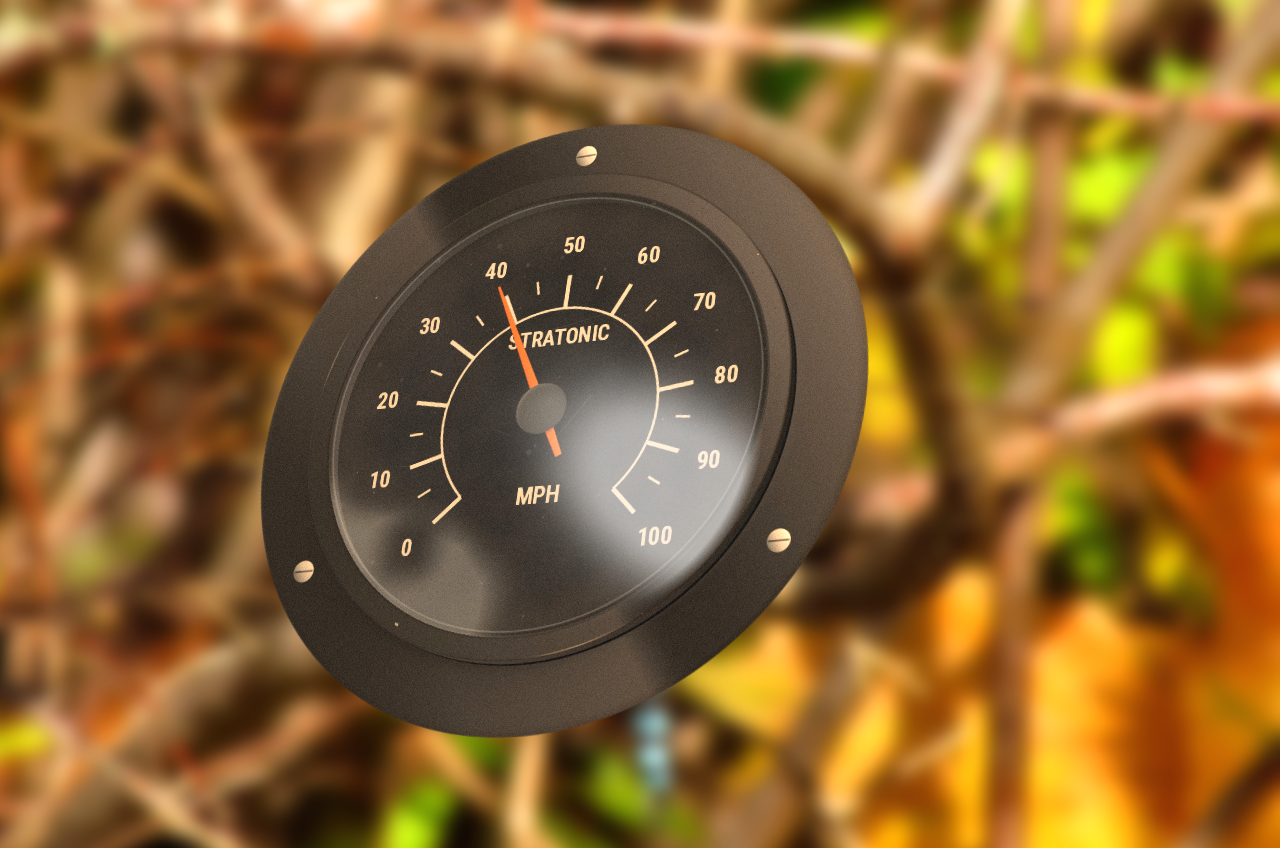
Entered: 40 mph
